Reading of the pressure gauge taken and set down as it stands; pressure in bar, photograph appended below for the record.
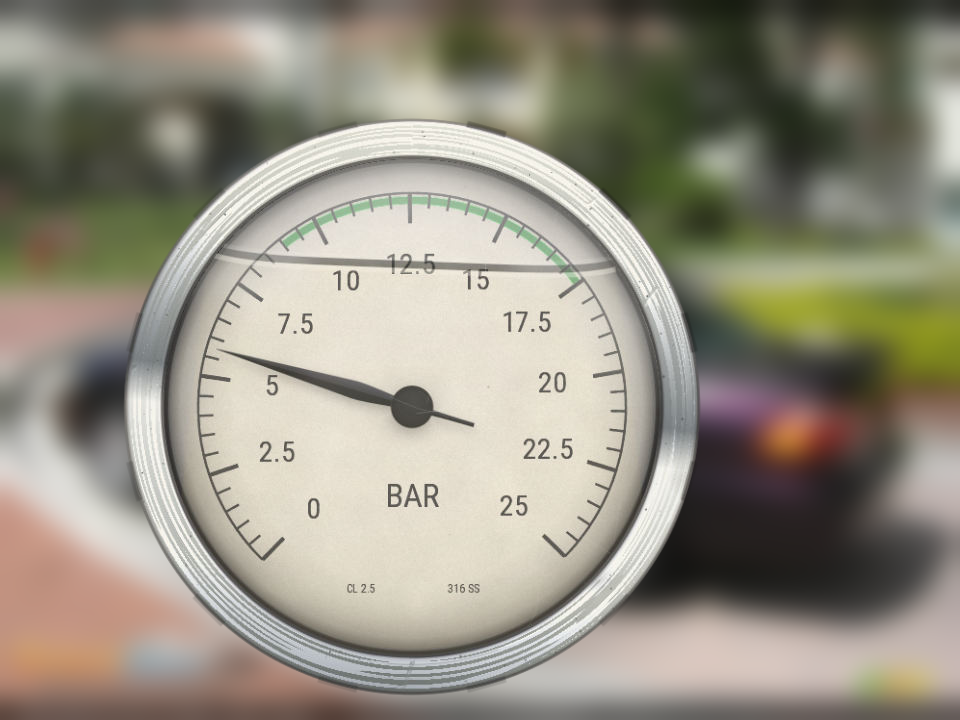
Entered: 5.75 bar
